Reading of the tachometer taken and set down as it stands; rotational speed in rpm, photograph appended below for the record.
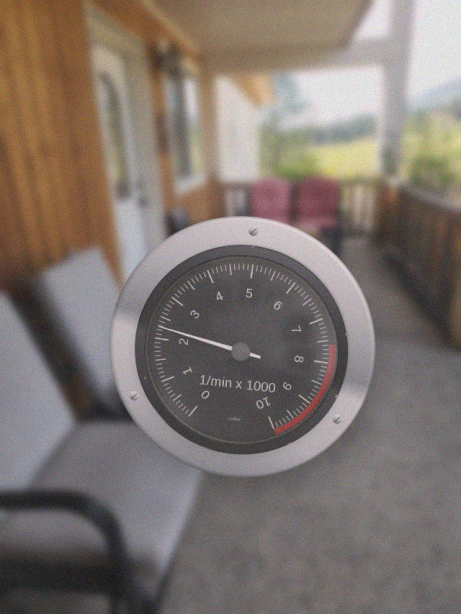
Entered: 2300 rpm
